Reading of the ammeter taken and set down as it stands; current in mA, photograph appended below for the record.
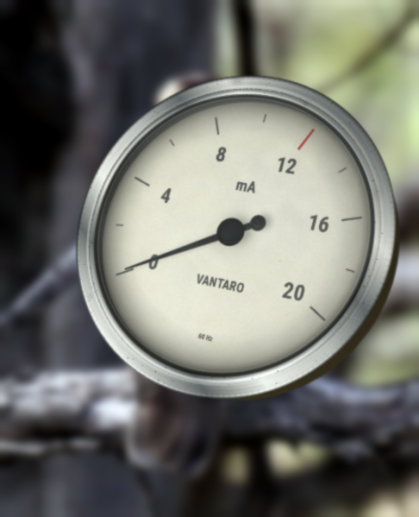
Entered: 0 mA
